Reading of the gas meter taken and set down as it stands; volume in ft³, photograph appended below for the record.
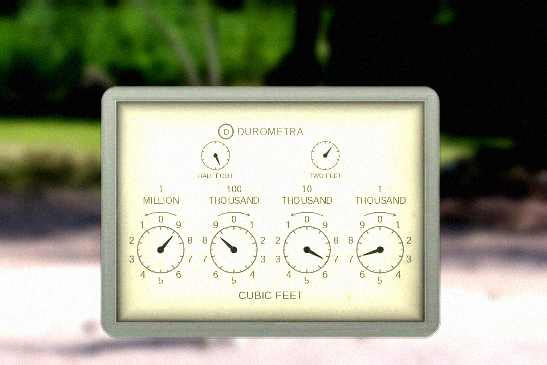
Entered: 886700 ft³
